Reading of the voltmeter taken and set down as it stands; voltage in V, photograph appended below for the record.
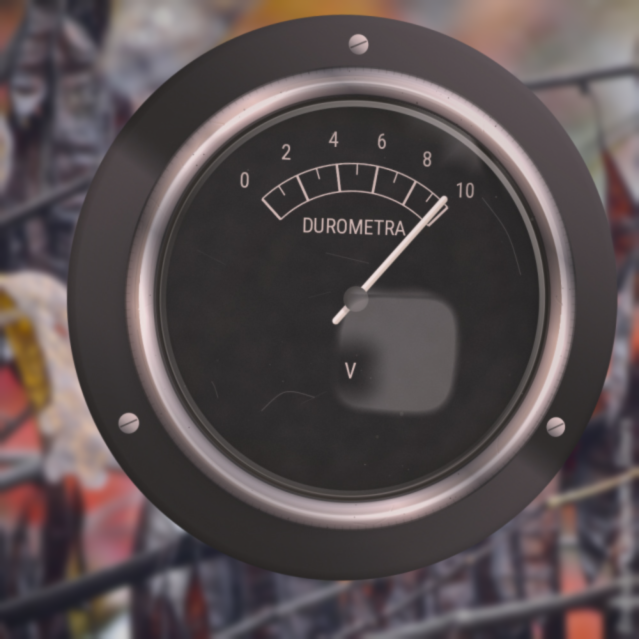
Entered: 9.5 V
